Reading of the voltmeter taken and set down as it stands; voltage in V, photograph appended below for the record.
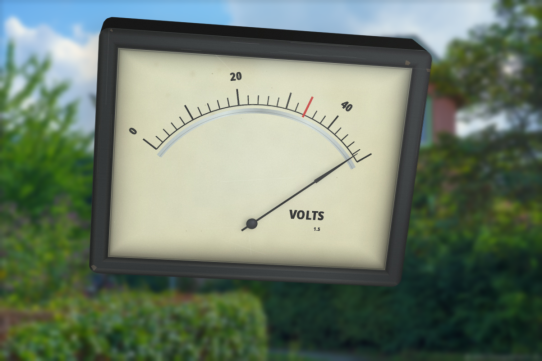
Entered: 48 V
